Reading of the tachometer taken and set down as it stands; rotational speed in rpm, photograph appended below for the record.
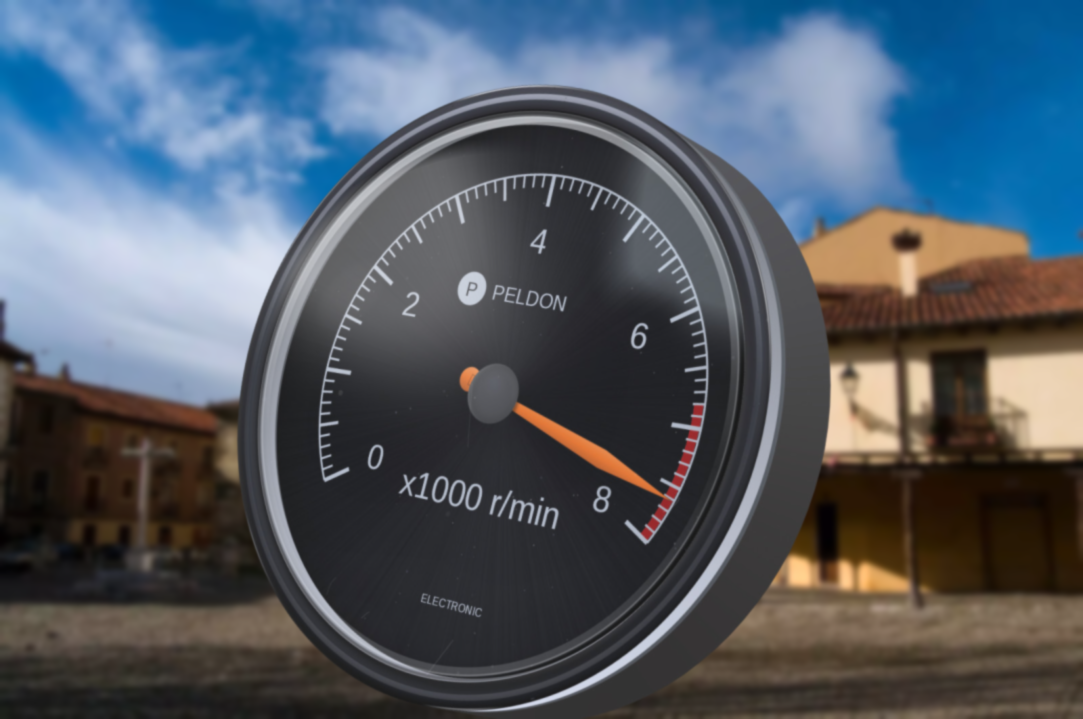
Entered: 7600 rpm
